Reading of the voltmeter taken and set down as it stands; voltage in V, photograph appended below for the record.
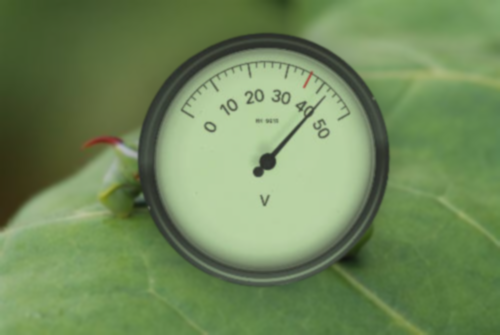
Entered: 42 V
